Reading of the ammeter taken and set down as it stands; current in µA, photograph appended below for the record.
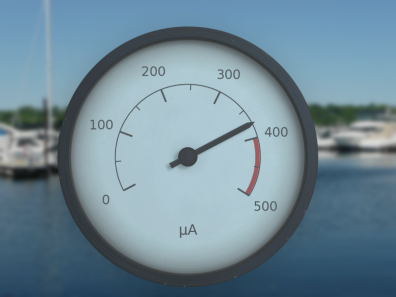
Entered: 375 µA
